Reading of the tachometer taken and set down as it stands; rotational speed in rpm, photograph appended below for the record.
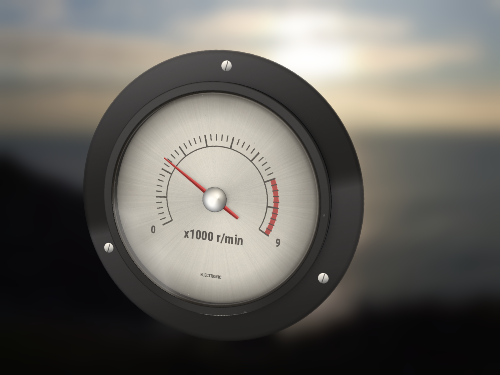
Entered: 2400 rpm
